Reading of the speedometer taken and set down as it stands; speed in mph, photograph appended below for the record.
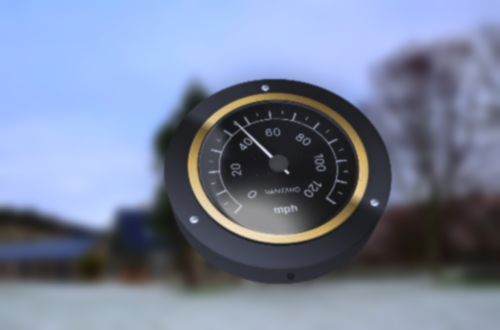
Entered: 45 mph
